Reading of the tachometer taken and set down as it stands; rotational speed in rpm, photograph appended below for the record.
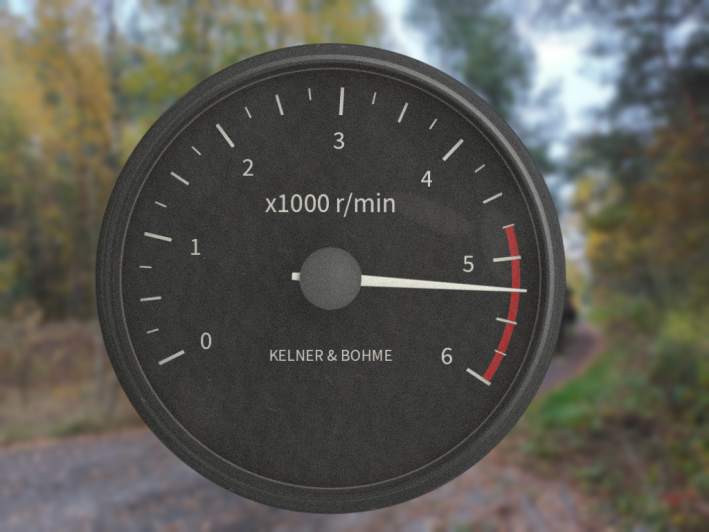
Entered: 5250 rpm
